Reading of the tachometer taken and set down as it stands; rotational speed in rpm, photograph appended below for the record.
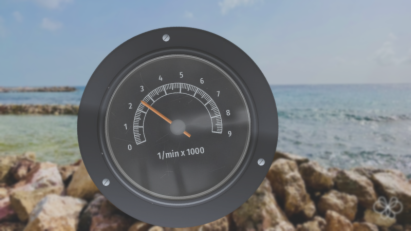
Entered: 2500 rpm
